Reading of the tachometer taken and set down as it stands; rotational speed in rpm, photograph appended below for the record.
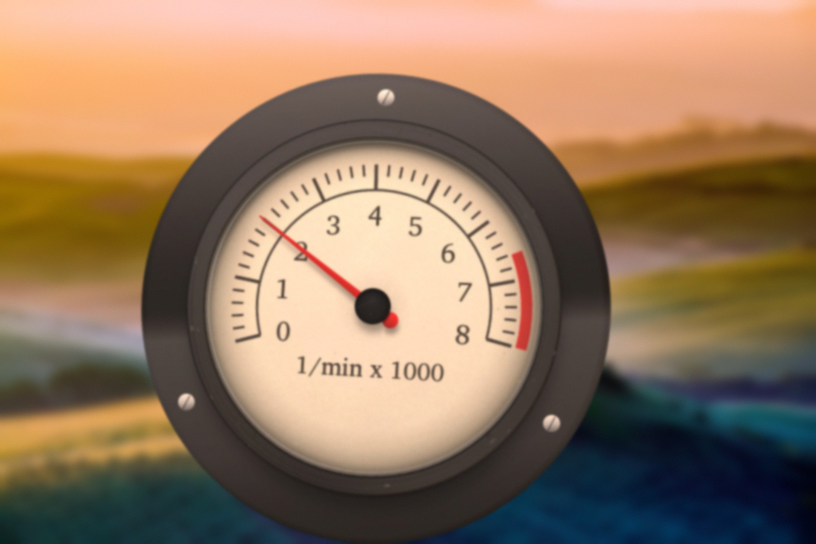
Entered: 2000 rpm
